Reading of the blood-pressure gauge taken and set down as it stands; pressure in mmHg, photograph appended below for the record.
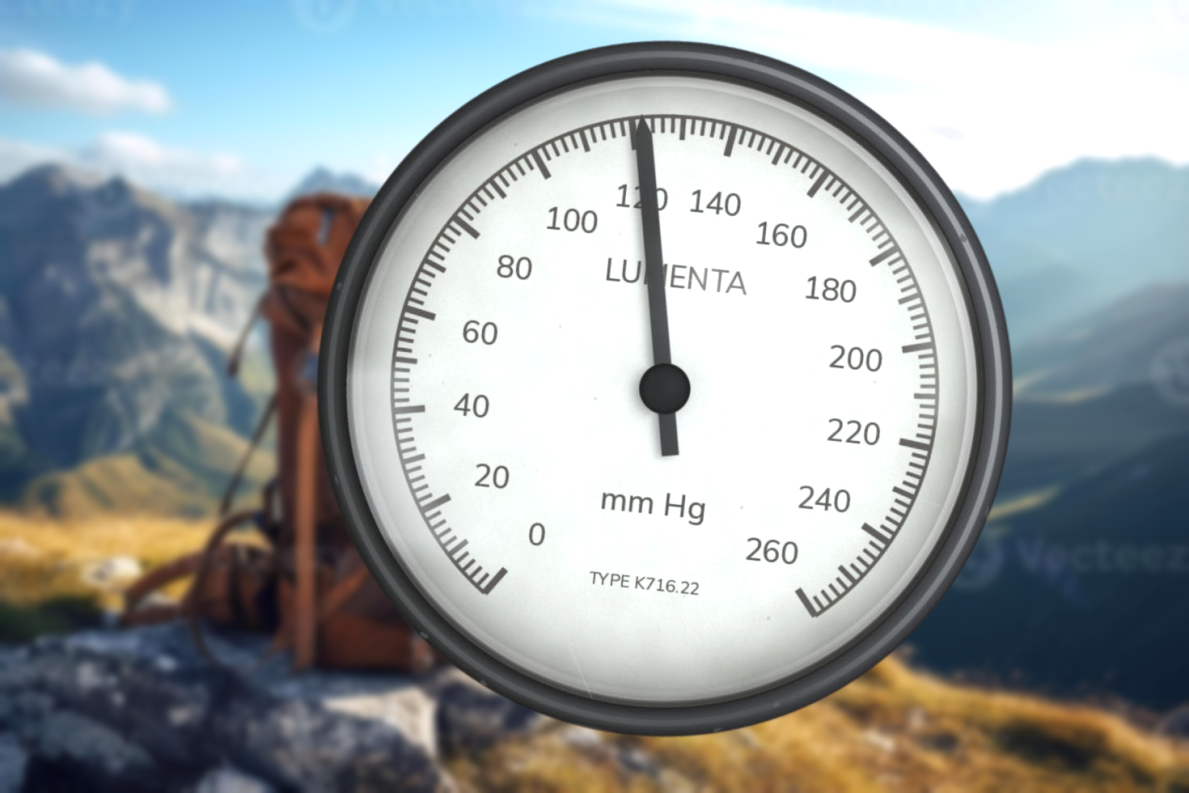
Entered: 122 mmHg
